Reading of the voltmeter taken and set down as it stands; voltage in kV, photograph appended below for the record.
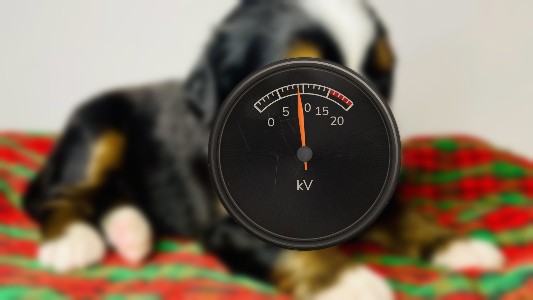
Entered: 9 kV
